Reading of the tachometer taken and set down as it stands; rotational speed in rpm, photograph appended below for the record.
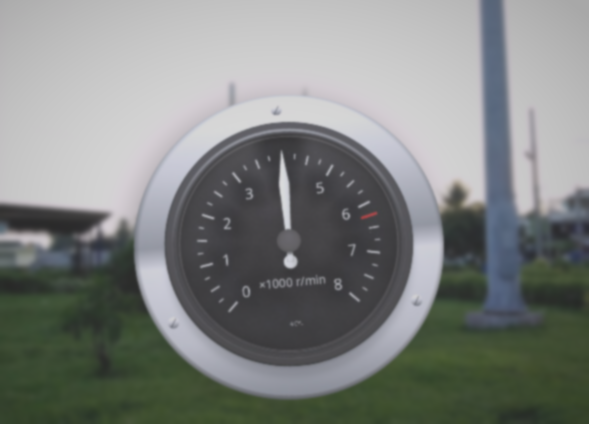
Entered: 4000 rpm
